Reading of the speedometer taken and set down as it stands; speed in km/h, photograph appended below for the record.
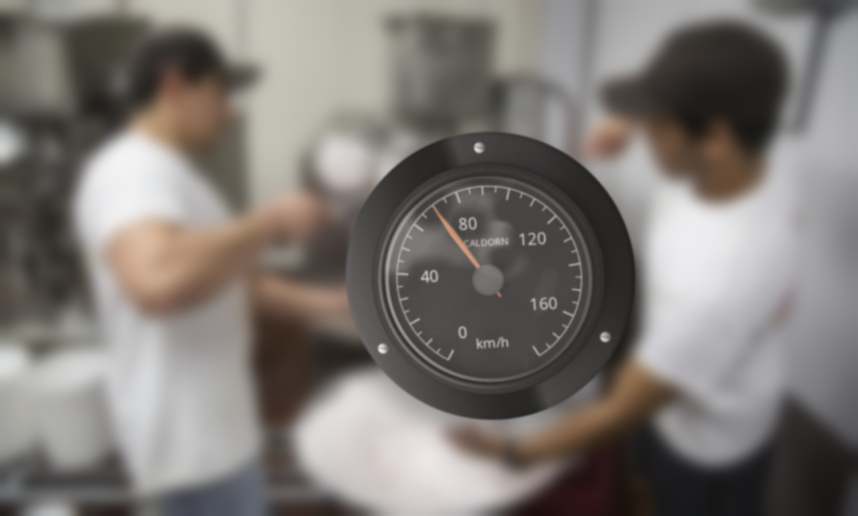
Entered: 70 km/h
